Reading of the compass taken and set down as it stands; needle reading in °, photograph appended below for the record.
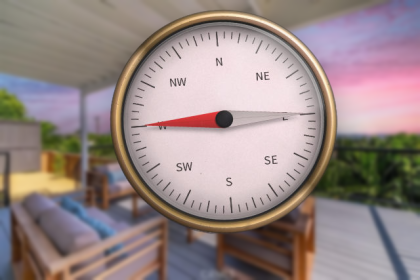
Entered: 270 °
